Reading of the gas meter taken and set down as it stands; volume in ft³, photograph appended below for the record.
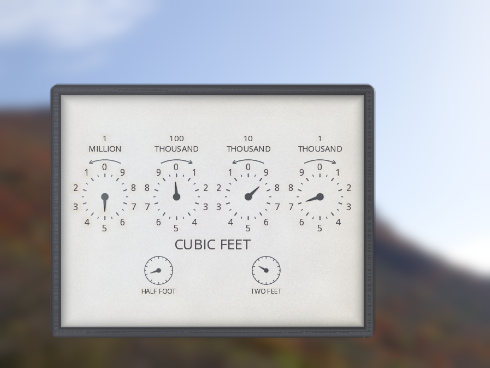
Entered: 498700 ft³
